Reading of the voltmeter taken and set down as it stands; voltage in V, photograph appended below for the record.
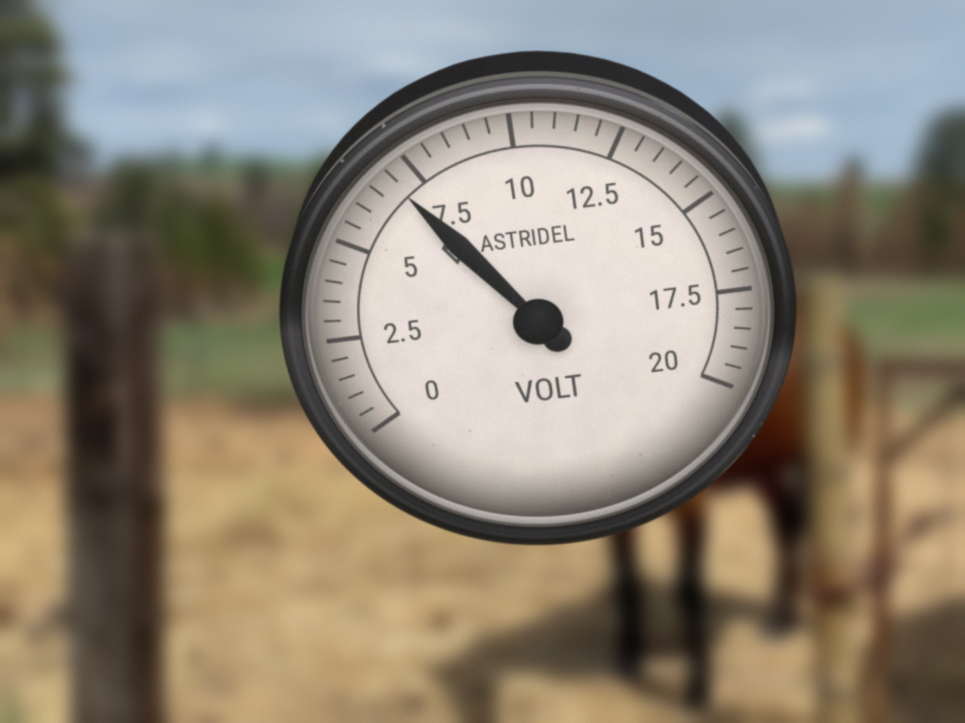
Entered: 7 V
